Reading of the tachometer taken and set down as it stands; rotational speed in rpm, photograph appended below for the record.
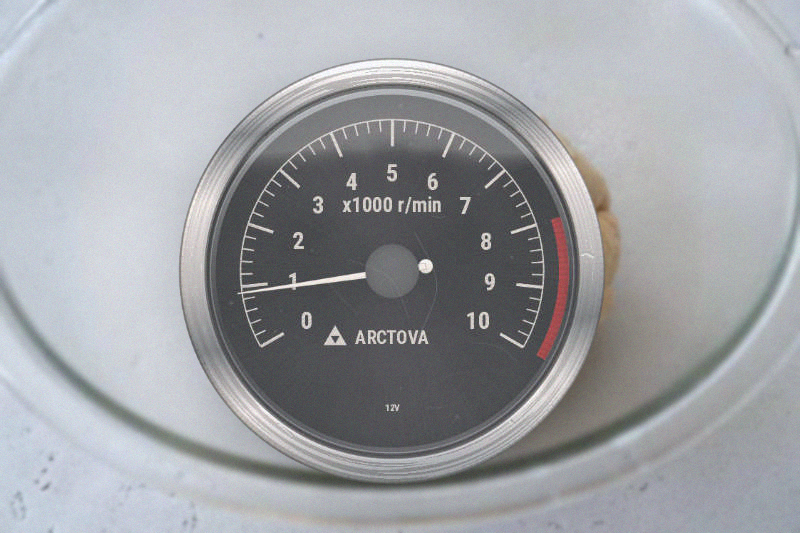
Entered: 900 rpm
